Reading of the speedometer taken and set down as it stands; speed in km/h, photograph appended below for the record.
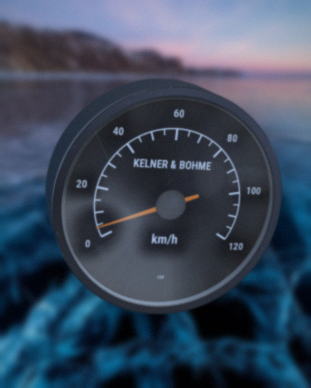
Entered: 5 km/h
